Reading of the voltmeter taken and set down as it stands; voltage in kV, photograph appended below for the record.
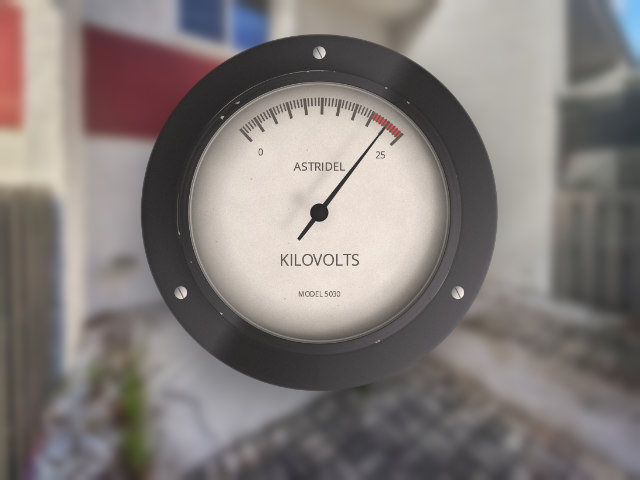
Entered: 22.5 kV
